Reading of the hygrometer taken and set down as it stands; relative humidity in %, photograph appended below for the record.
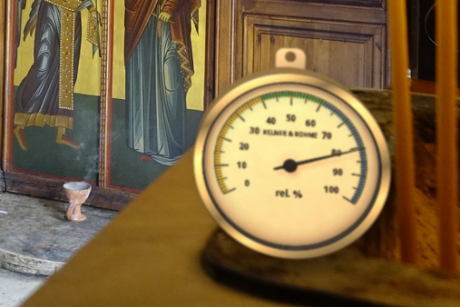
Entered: 80 %
